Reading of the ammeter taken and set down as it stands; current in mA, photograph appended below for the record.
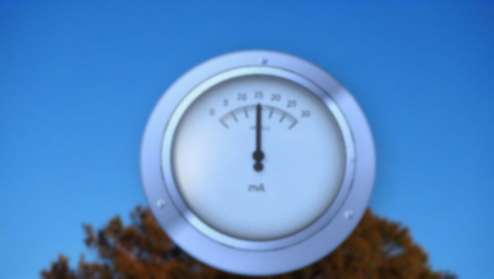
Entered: 15 mA
